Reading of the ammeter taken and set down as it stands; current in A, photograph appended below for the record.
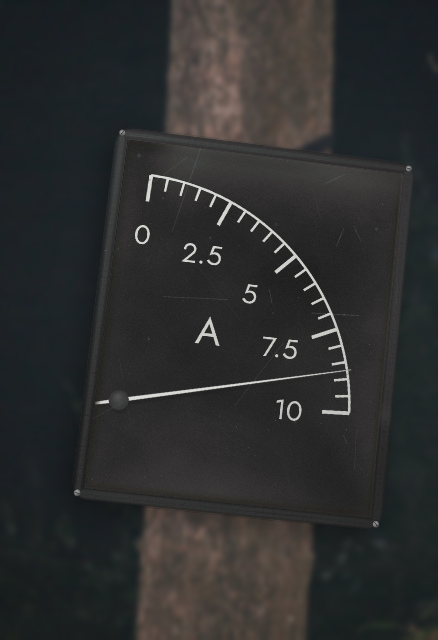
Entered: 8.75 A
